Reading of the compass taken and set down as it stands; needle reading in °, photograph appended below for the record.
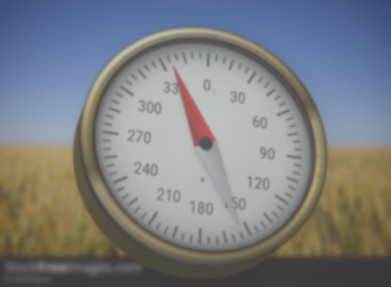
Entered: 335 °
